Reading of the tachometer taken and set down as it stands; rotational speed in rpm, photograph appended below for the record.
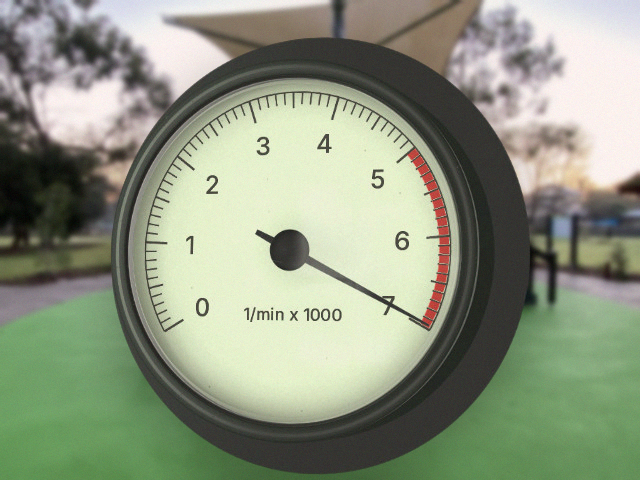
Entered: 6950 rpm
